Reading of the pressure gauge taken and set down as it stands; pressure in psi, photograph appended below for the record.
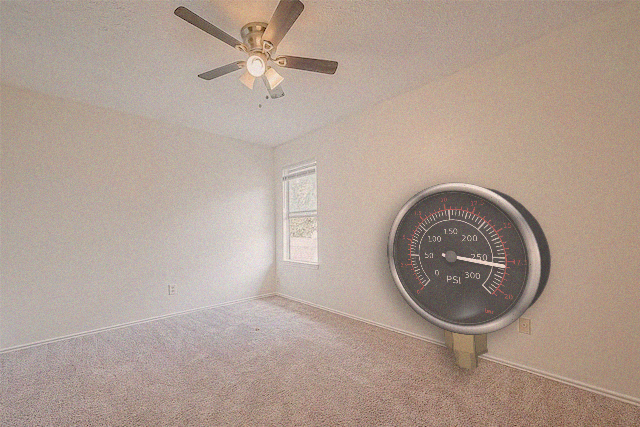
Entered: 260 psi
